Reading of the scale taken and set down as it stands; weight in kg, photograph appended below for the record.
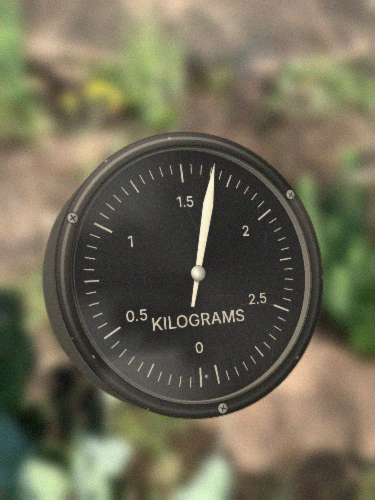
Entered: 1.65 kg
